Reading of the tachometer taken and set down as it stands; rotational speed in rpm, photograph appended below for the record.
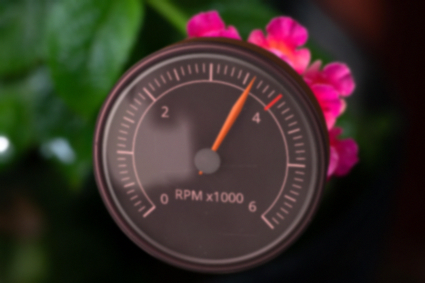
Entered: 3600 rpm
